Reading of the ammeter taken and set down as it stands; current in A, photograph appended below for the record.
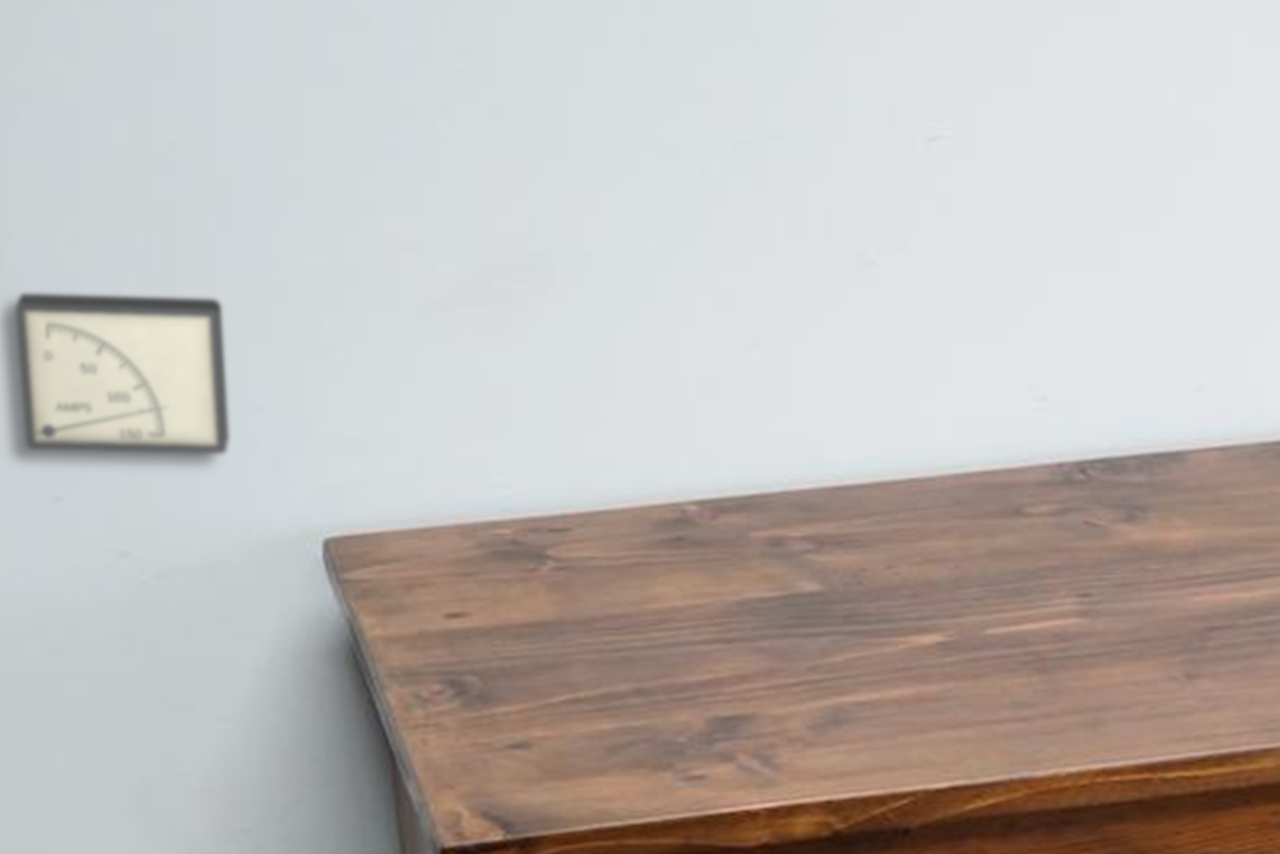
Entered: 125 A
